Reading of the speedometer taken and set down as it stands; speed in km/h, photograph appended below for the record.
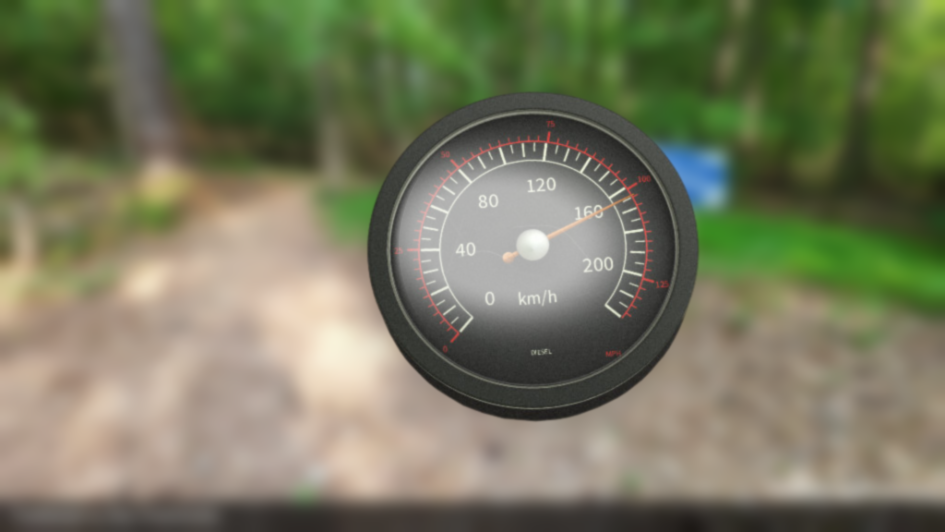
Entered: 165 km/h
